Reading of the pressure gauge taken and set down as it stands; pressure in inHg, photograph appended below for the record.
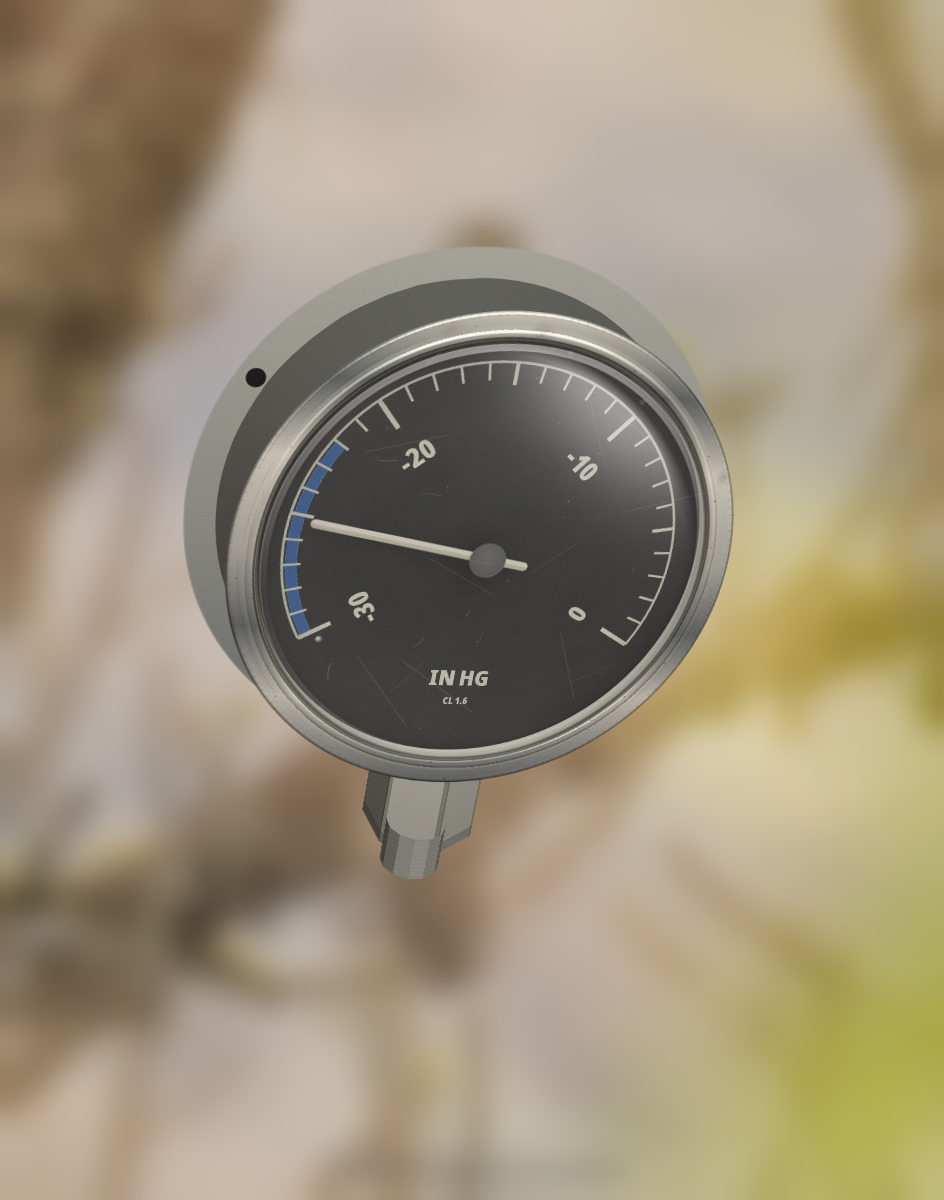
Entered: -25 inHg
